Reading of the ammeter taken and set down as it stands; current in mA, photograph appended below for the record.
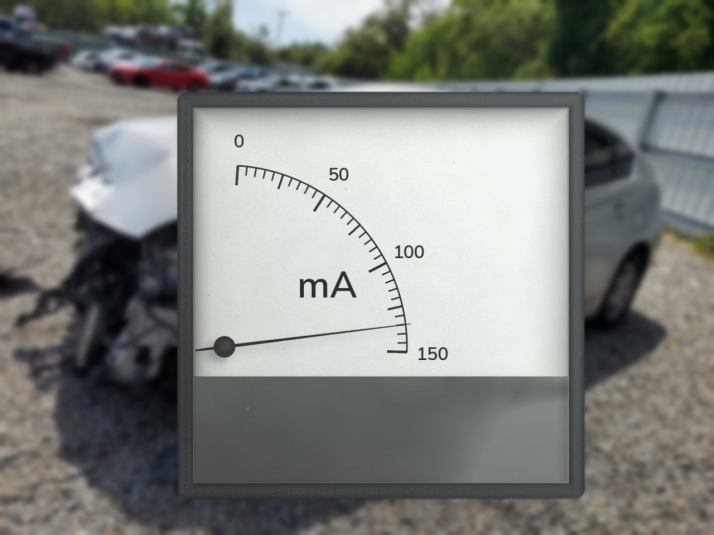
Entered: 135 mA
